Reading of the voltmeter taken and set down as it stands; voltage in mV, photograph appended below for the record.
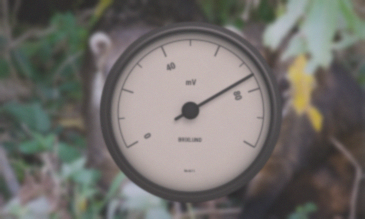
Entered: 75 mV
